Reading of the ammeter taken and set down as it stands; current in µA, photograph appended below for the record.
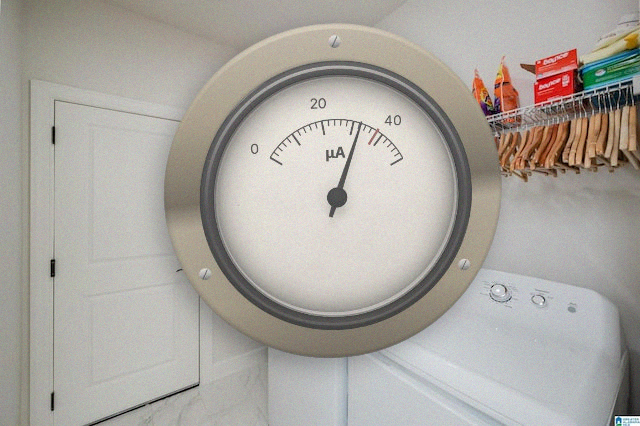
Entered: 32 µA
